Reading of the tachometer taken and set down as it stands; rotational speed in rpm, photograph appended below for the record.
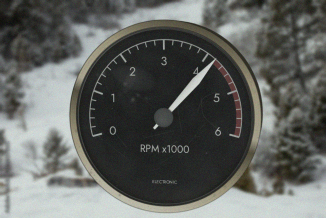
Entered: 4200 rpm
